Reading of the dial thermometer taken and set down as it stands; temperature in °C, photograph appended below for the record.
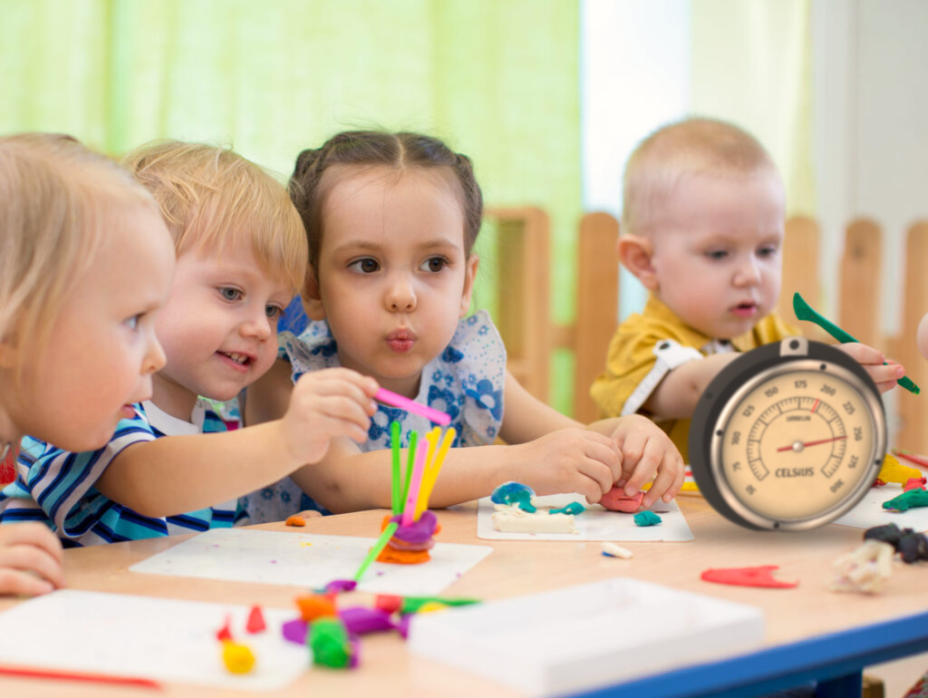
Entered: 250 °C
